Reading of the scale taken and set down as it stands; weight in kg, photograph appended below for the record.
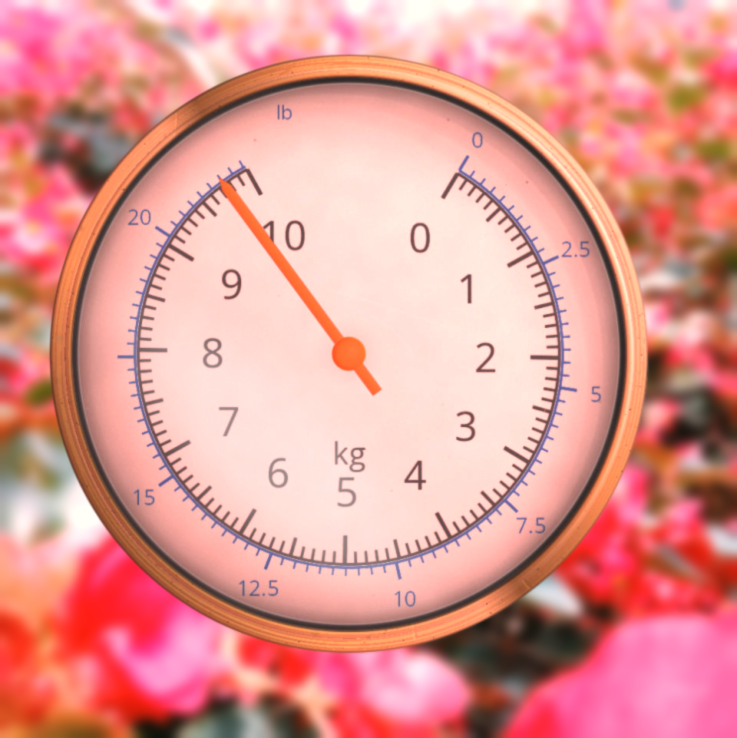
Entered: 9.75 kg
